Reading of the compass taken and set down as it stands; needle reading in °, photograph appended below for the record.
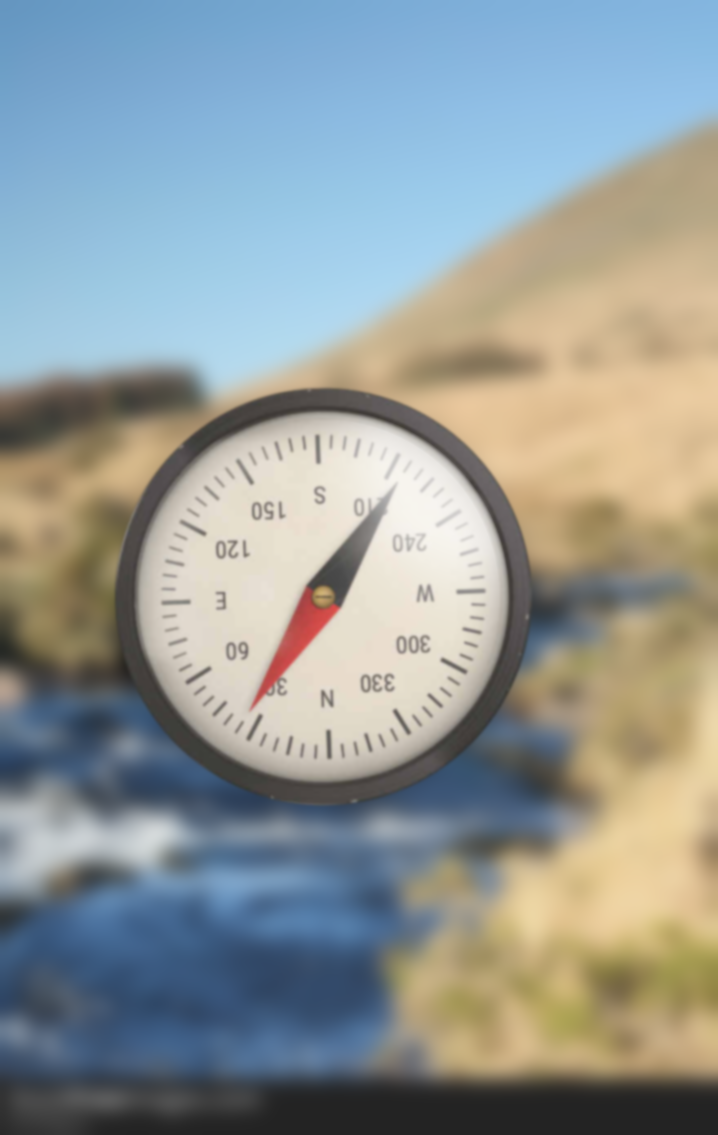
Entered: 35 °
